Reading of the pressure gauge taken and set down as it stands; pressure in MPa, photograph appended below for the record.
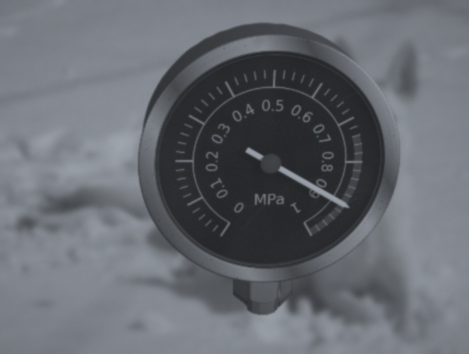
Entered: 0.9 MPa
